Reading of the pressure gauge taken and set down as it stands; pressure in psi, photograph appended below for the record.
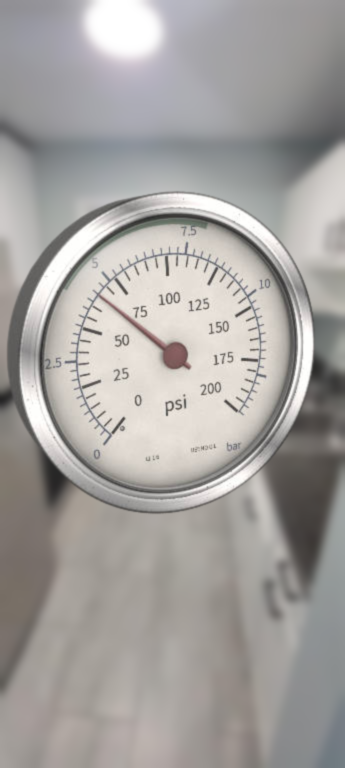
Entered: 65 psi
